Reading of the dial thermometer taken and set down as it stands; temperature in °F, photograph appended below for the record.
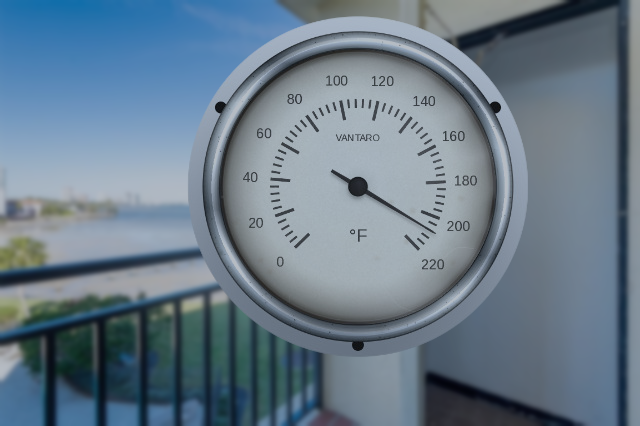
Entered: 208 °F
